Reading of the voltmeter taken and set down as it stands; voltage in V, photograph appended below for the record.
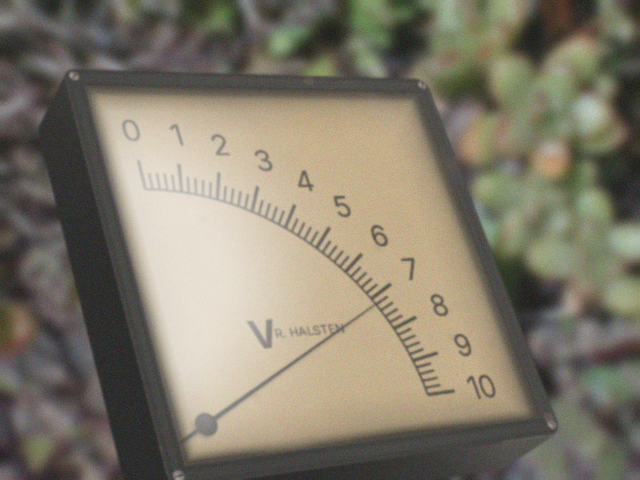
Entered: 7.2 V
